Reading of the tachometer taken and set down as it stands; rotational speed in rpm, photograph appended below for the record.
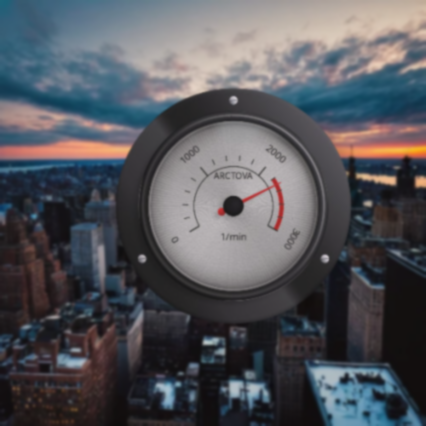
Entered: 2300 rpm
